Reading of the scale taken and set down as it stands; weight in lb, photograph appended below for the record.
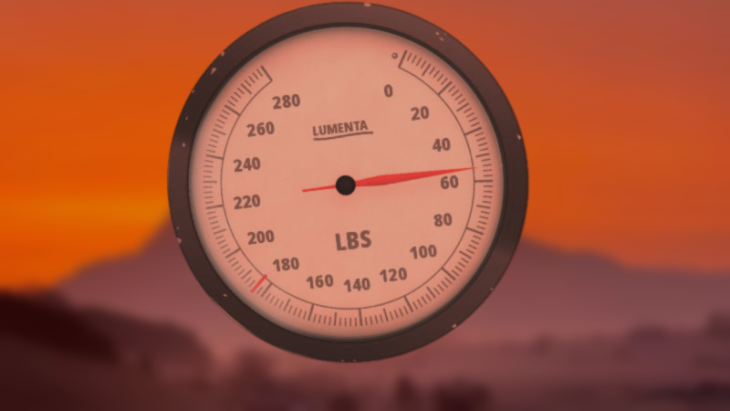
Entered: 54 lb
